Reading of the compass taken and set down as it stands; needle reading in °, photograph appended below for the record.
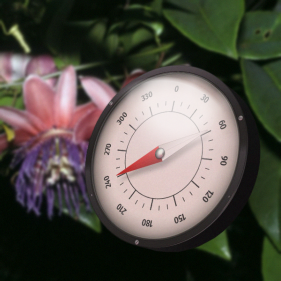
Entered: 240 °
